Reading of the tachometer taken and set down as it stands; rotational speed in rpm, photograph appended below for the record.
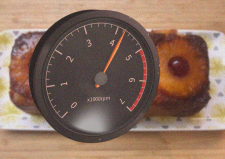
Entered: 4200 rpm
